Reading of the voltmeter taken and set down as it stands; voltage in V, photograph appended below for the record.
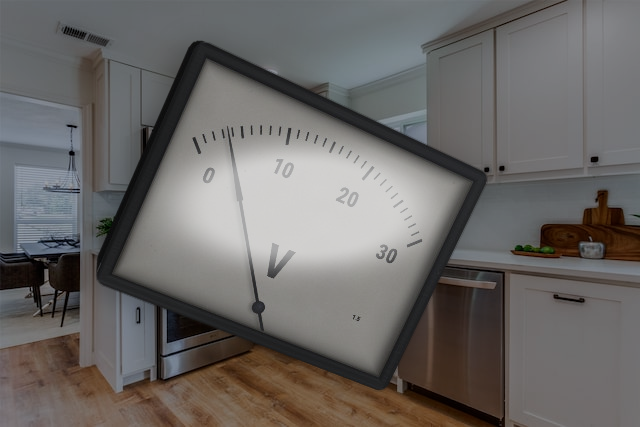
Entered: 3.5 V
